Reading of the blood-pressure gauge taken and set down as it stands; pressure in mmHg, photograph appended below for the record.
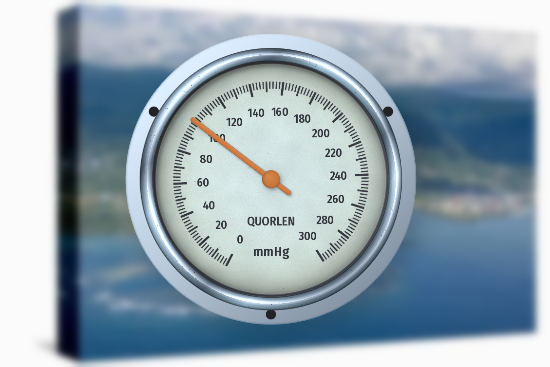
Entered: 100 mmHg
